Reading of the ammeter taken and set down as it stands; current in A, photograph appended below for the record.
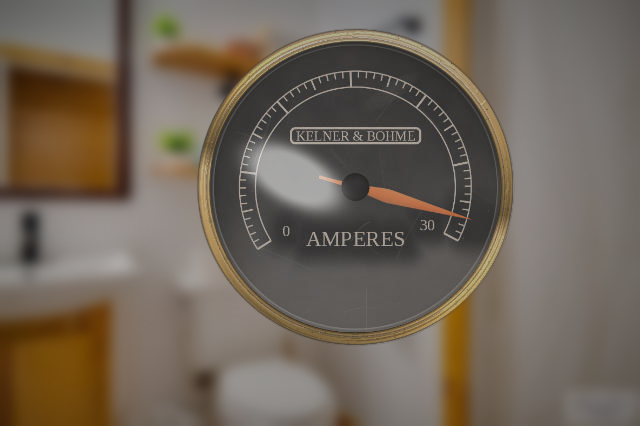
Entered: 28.5 A
